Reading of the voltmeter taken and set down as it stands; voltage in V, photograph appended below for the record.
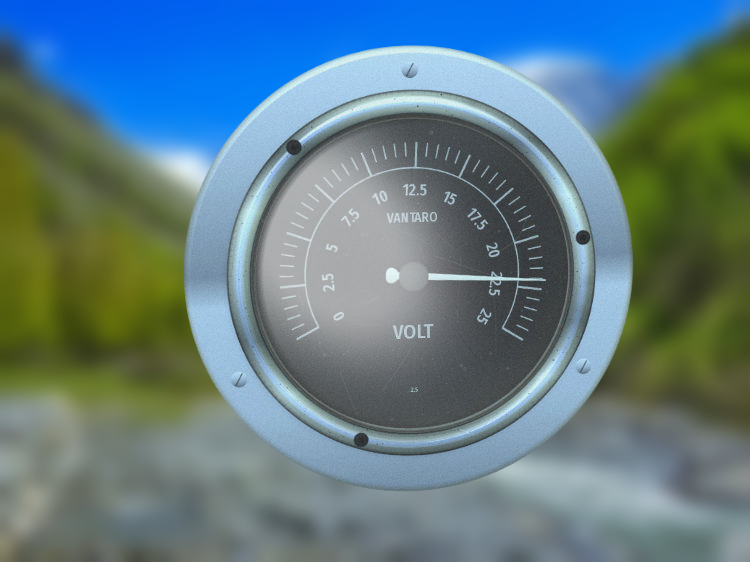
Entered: 22 V
